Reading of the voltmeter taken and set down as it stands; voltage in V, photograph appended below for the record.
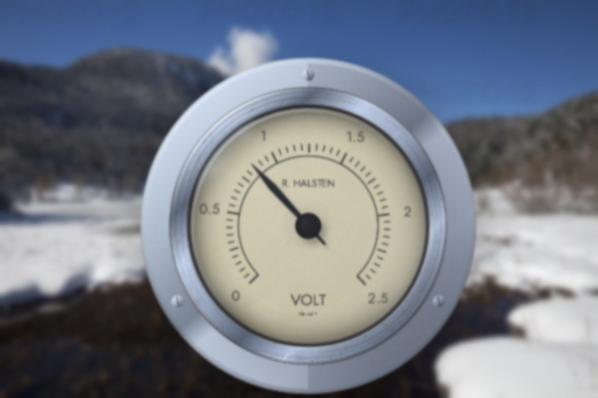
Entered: 0.85 V
